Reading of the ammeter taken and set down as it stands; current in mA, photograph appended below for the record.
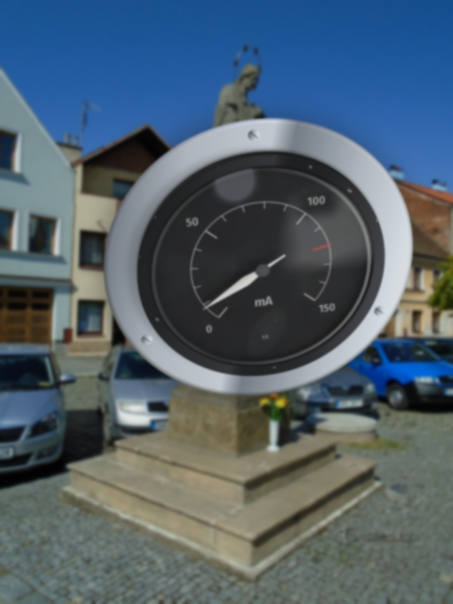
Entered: 10 mA
